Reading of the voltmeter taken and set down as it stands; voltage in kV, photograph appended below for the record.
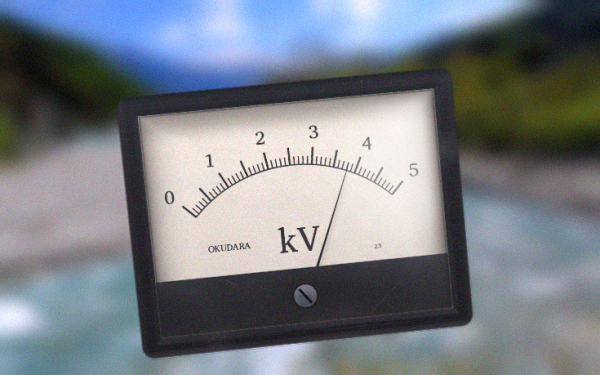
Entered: 3.8 kV
